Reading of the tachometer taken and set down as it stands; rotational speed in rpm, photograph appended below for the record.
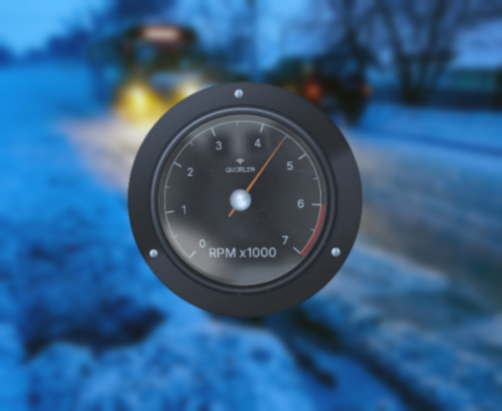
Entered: 4500 rpm
